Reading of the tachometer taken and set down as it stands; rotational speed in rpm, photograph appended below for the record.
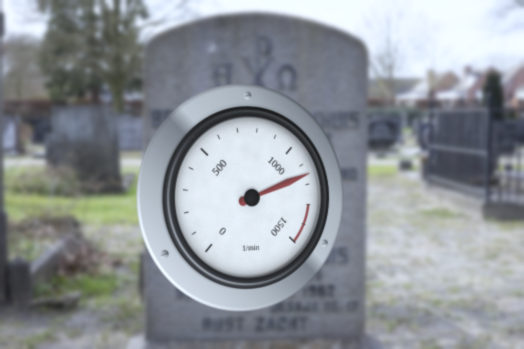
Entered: 1150 rpm
